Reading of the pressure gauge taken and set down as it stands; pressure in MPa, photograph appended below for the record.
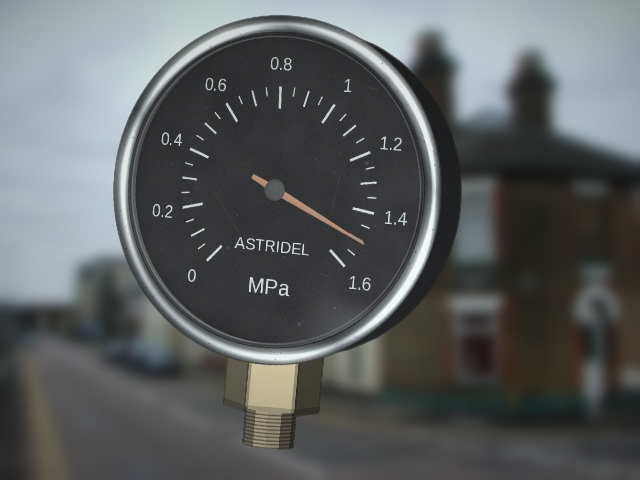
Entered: 1.5 MPa
